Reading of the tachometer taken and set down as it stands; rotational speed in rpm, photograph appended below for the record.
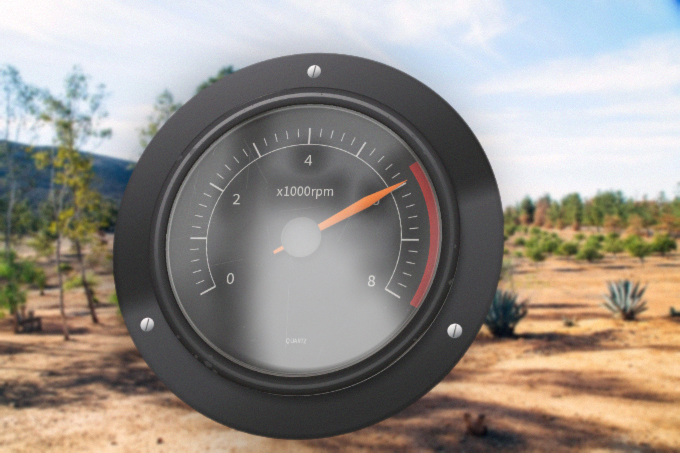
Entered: 6000 rpm
